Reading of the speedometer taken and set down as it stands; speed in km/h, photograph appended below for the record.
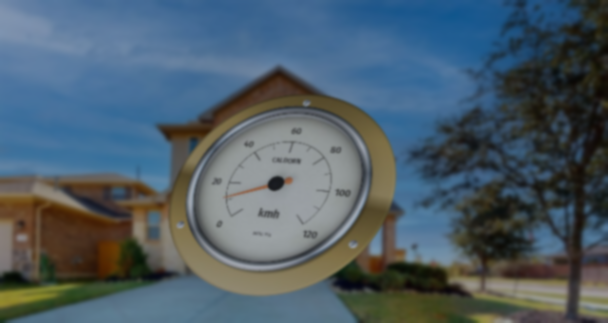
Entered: 10 km/h
